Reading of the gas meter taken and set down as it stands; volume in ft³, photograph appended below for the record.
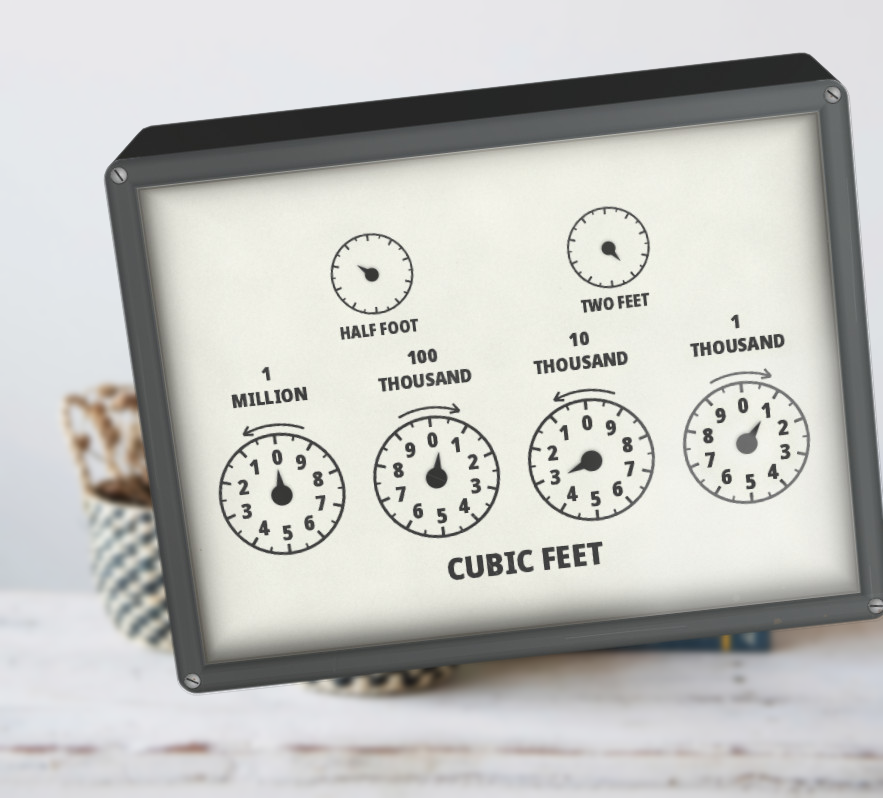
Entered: 3100 ft³
